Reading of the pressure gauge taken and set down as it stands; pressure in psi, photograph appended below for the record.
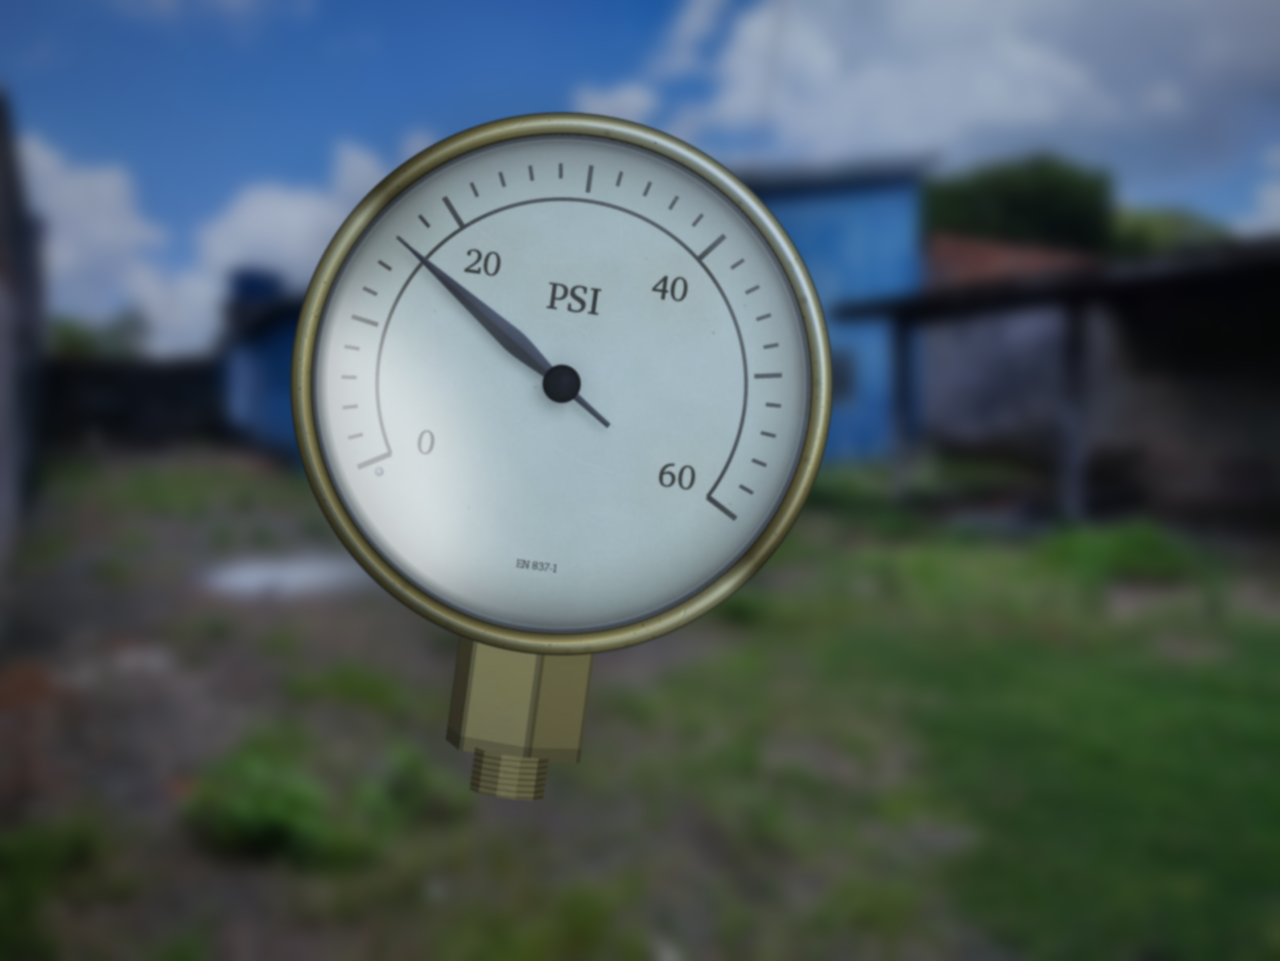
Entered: 16 psi
